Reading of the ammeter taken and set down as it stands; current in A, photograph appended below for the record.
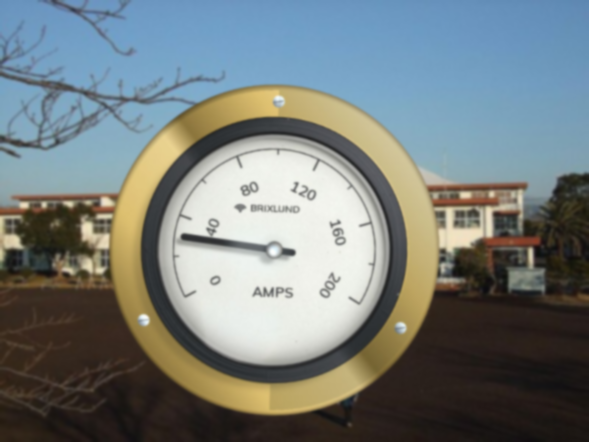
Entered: 30 A
